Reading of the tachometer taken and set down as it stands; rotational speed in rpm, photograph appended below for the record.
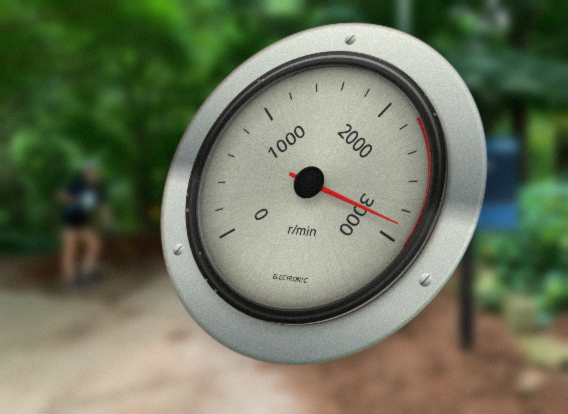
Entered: 2900 rpm
